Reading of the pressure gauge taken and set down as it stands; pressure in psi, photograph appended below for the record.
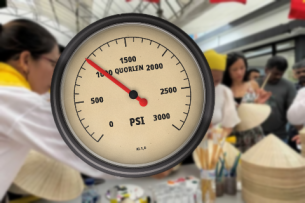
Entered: 1000 psi
